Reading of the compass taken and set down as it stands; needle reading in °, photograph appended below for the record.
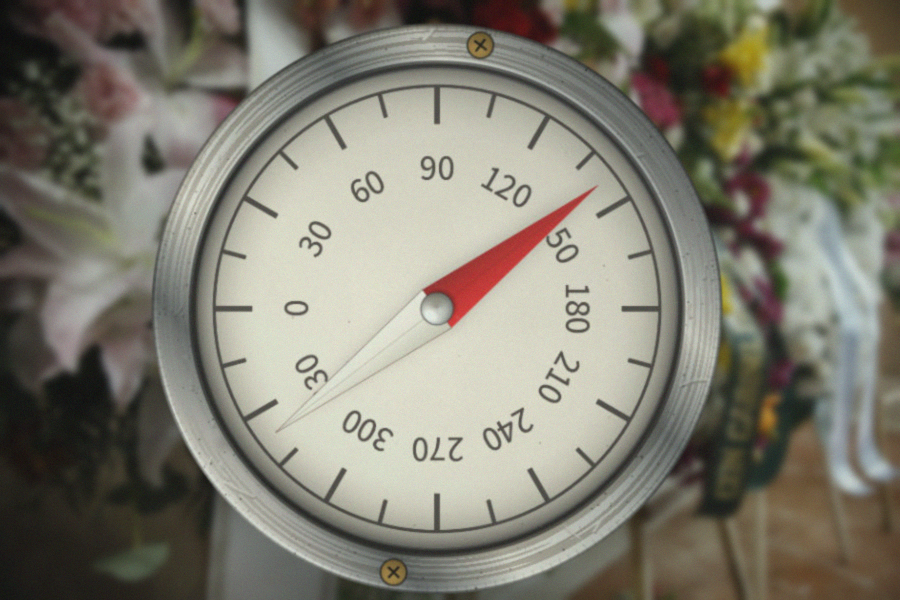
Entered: 142.5 °
